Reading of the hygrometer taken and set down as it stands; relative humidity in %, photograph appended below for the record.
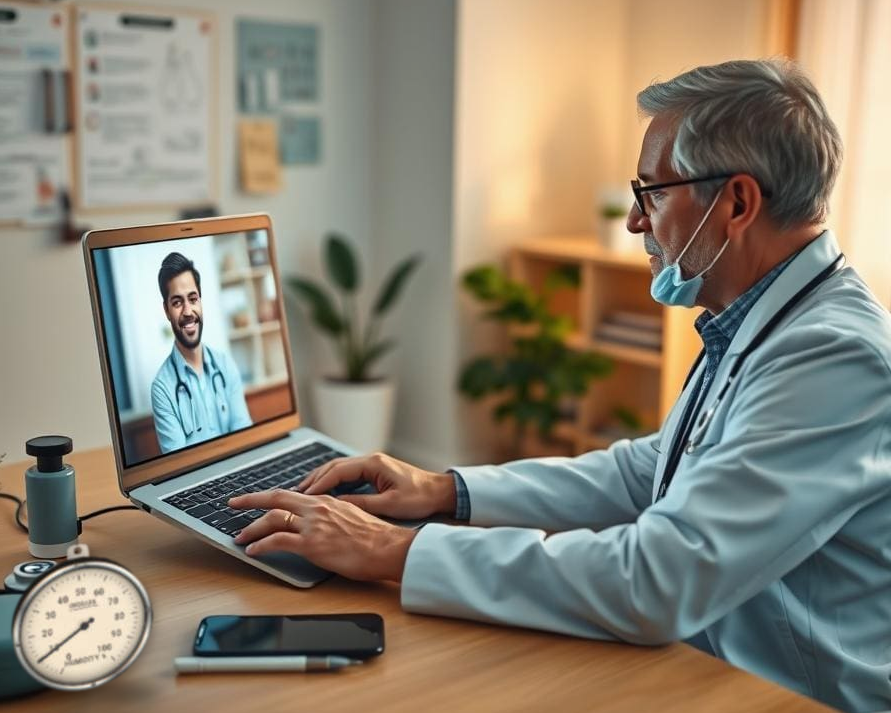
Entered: 10 %
